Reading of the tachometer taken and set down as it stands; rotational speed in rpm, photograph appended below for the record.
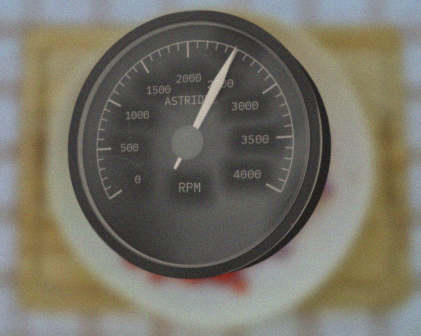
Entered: 2500 rpm
